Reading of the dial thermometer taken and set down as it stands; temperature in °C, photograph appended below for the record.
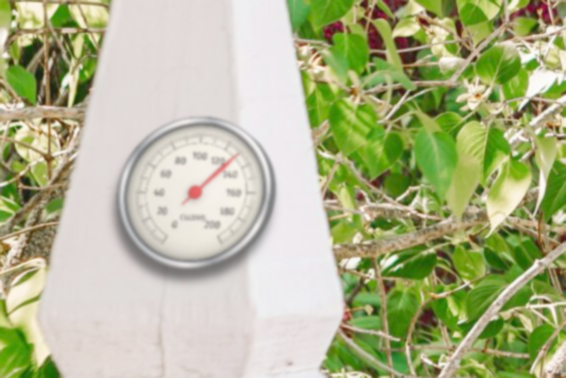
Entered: 130 °C
